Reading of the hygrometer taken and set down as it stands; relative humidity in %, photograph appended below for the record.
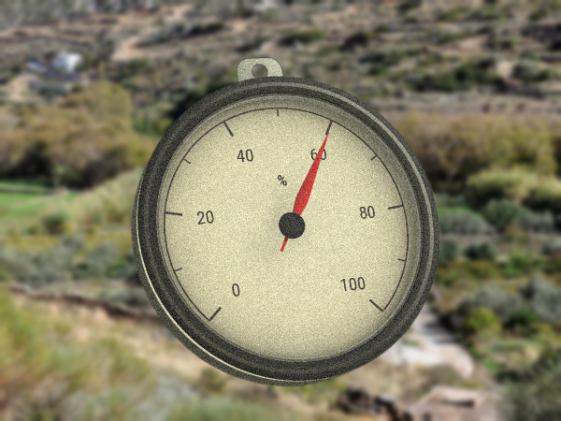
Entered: 60 %
